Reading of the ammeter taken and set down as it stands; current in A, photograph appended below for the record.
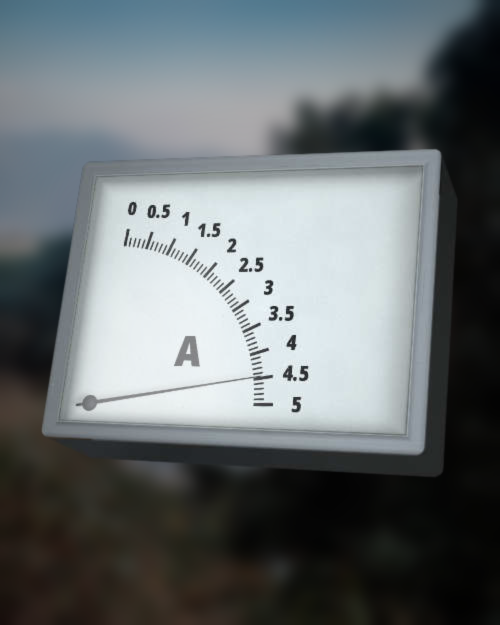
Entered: 4.5 A
